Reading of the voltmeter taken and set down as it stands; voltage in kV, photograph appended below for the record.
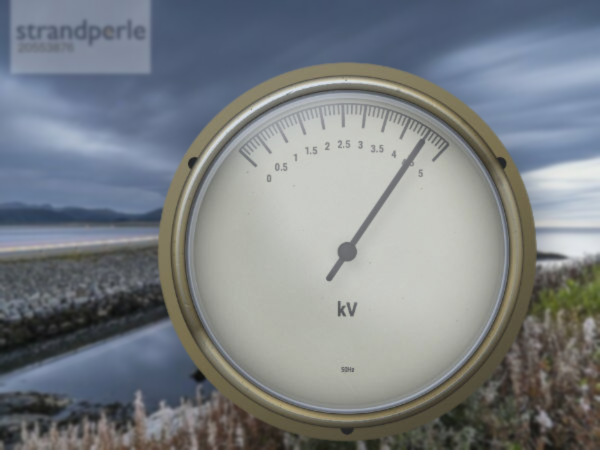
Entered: 4.5 kV
